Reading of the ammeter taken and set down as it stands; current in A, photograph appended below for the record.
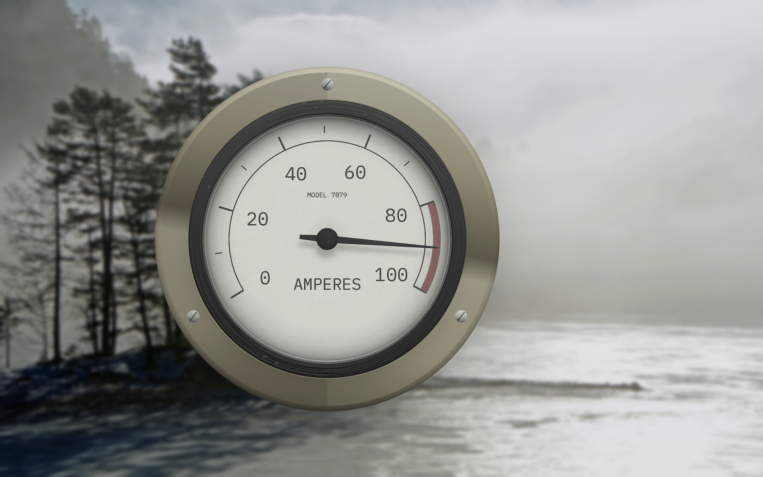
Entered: 90 A
